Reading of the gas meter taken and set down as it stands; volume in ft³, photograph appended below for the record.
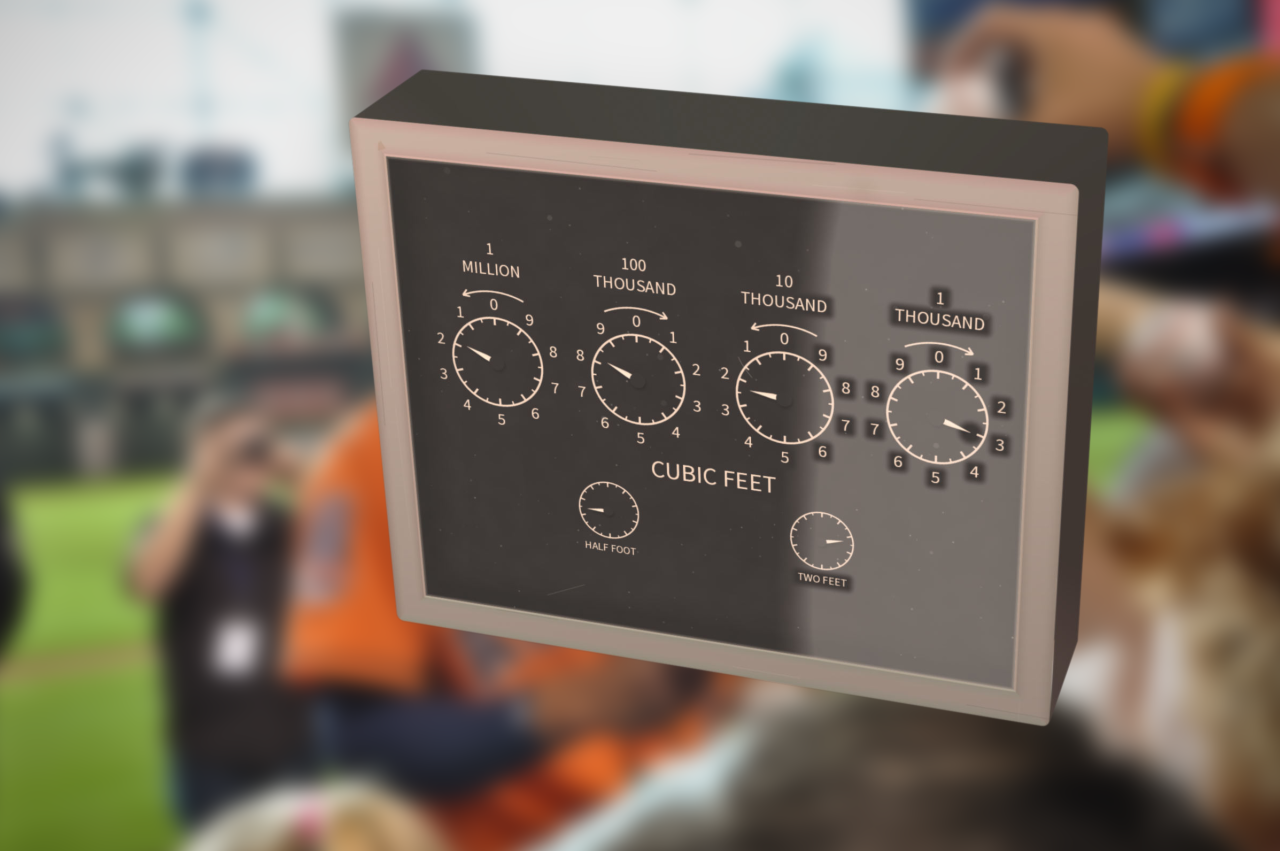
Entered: 182300 ft³
